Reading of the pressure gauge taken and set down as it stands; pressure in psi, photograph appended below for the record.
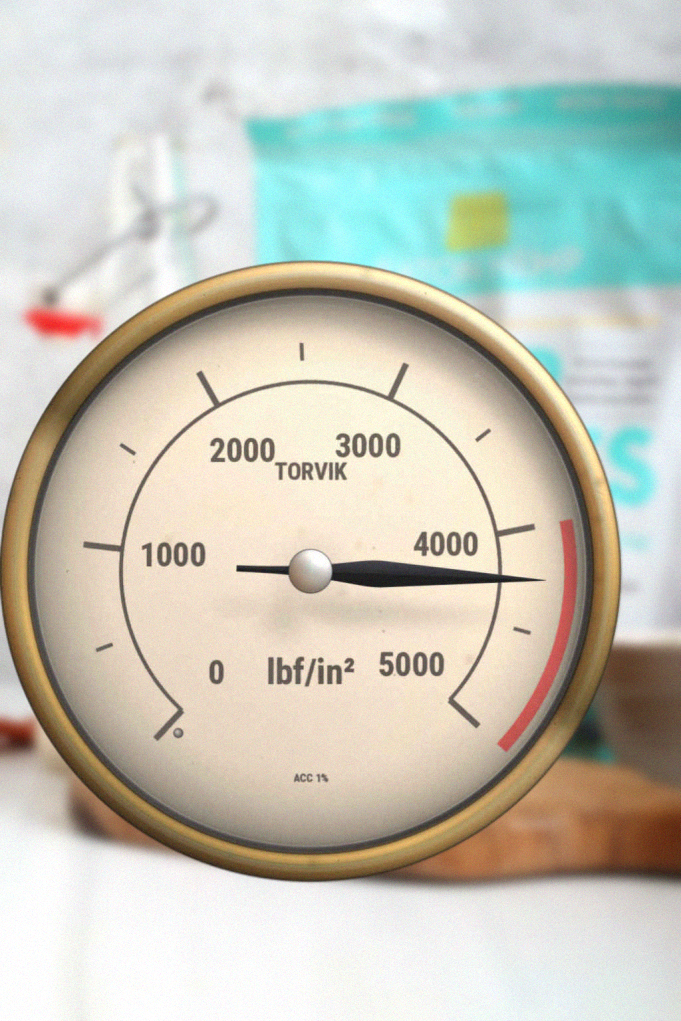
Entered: 4250 psi
